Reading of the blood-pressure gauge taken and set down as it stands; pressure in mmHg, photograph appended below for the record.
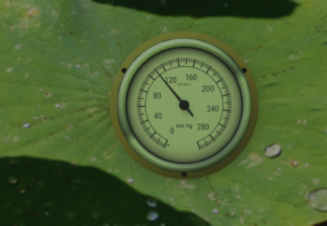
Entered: 110 mmHg
